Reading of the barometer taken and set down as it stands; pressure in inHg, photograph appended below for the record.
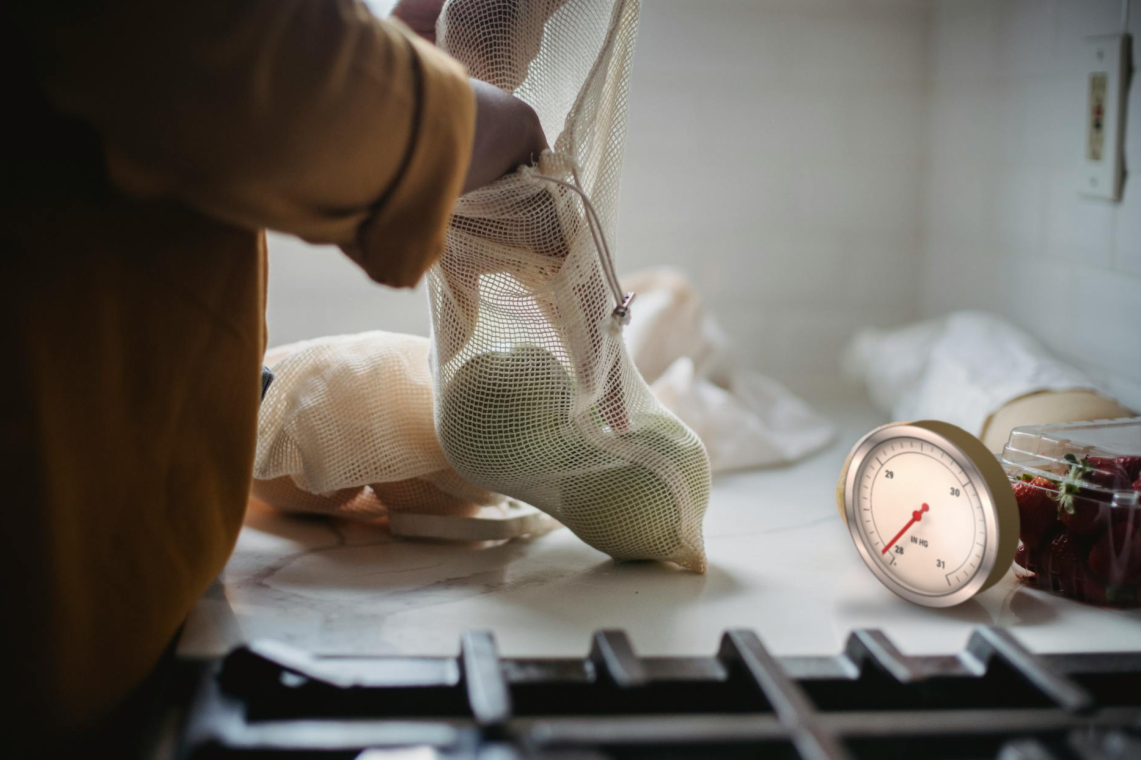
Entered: 28.1 inHg
